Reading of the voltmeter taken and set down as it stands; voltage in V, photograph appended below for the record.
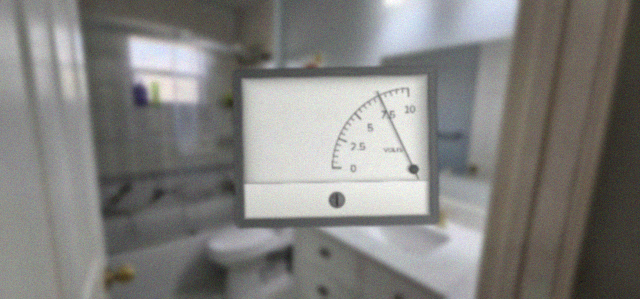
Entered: 7.5 V
